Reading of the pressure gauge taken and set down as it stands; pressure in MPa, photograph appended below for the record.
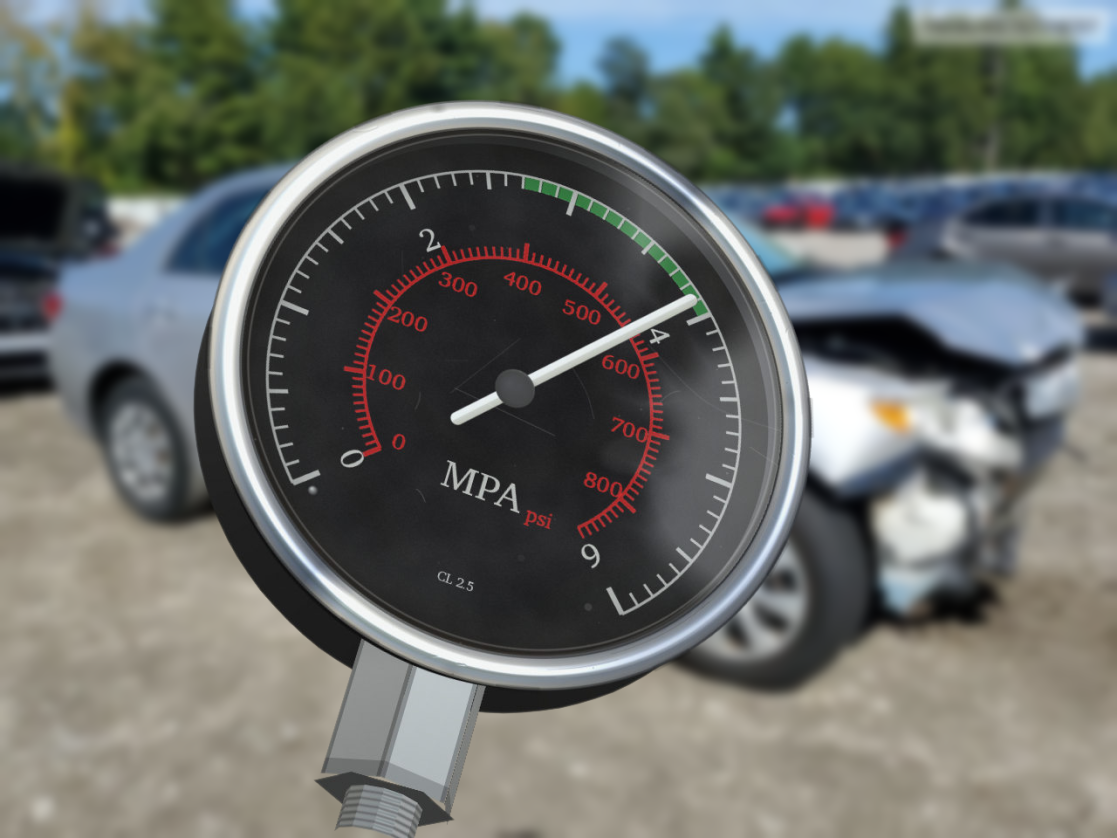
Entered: 3.9 MPa
